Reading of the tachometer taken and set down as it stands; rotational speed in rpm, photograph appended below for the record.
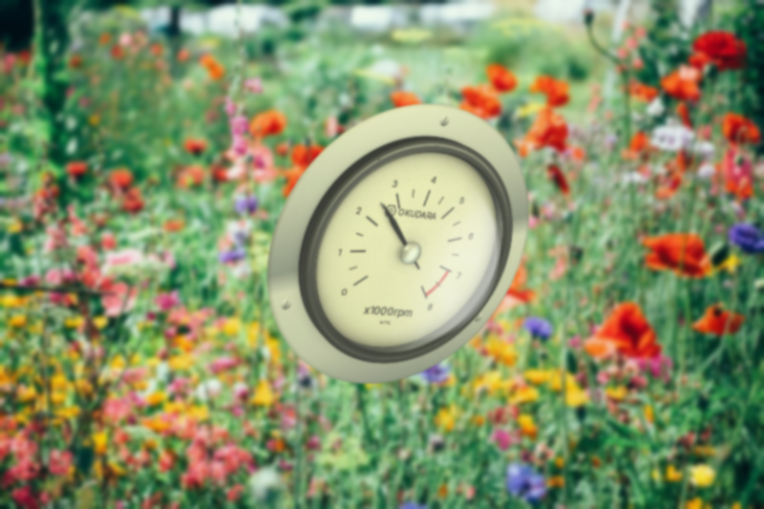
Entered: 2500 rpm
